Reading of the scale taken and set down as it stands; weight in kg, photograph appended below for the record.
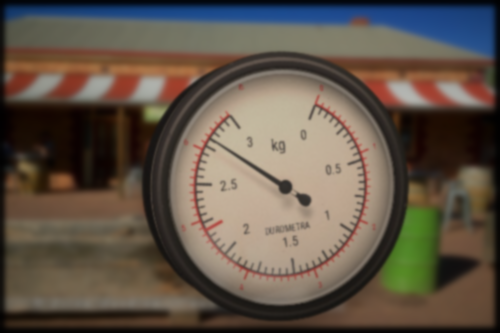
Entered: 2.8 kg
